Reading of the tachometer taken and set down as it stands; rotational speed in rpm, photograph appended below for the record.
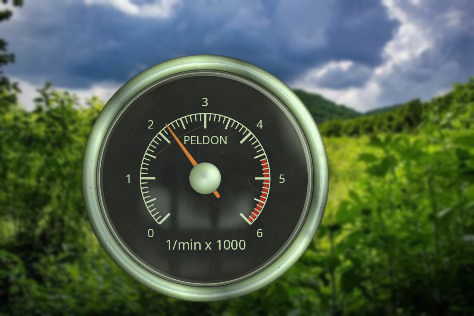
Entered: 2200 rpm
